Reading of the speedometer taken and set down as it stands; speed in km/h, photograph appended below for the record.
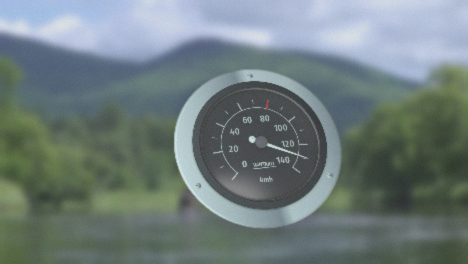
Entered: 130 km/h
